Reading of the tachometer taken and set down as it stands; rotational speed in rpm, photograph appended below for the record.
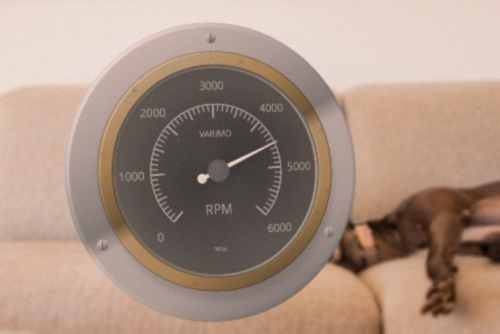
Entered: 4500 rpm
